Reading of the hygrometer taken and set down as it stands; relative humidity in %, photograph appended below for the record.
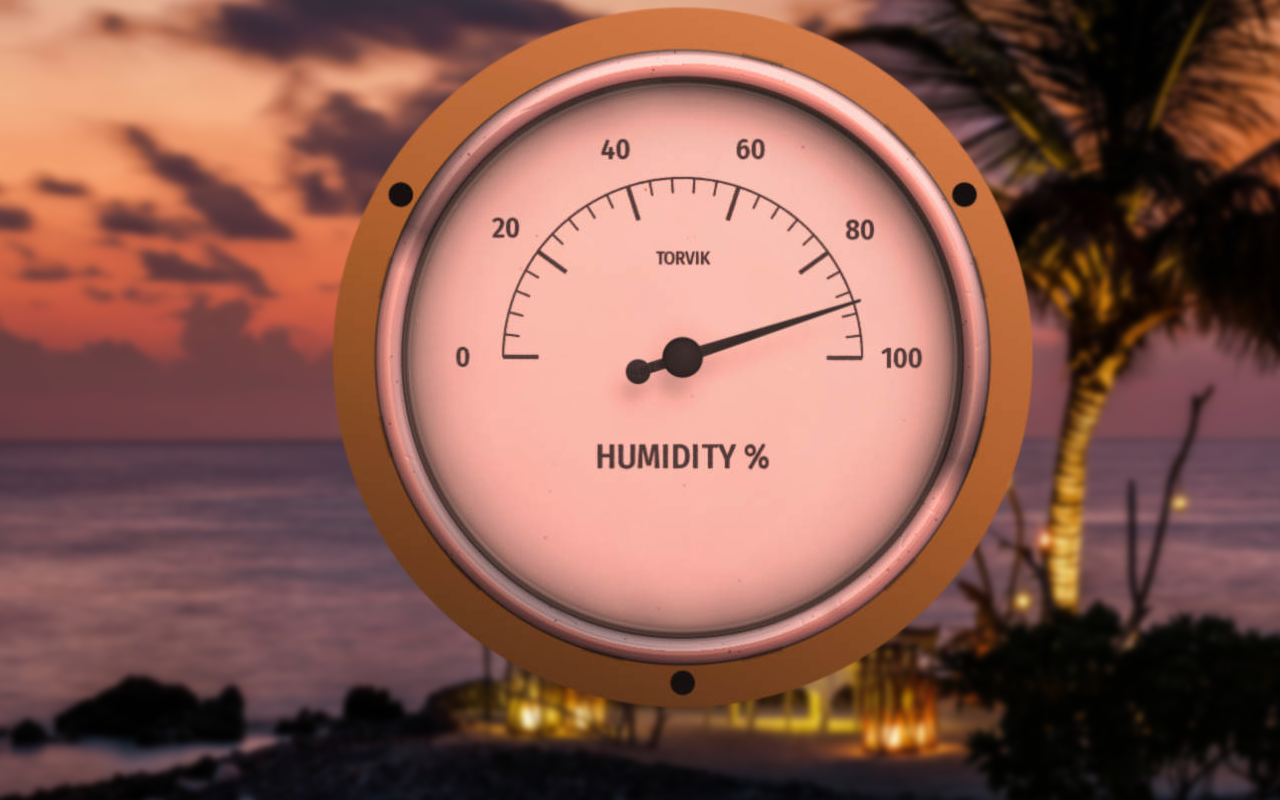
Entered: 90 %
